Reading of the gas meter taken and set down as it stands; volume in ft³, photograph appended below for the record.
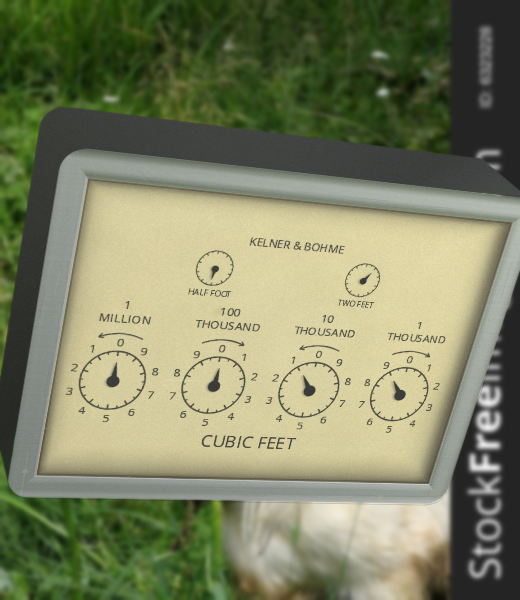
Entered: 900 ft³
